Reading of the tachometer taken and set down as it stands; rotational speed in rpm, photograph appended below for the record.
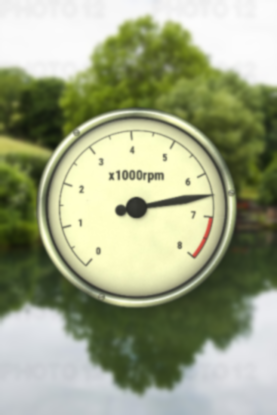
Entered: 6500 rpm
